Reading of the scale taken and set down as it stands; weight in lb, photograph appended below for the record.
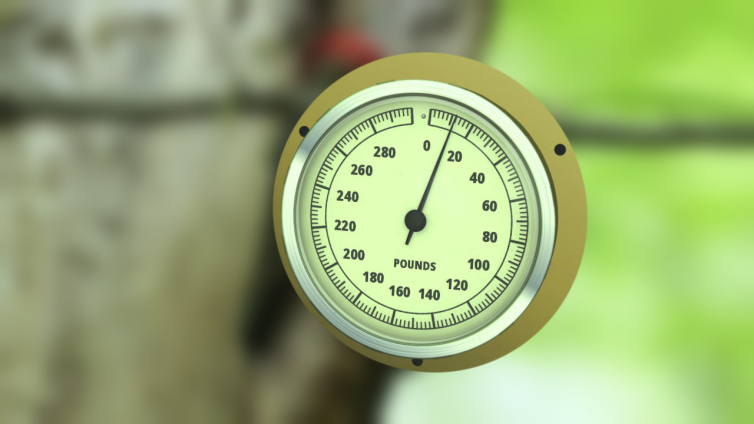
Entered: 12 lb
